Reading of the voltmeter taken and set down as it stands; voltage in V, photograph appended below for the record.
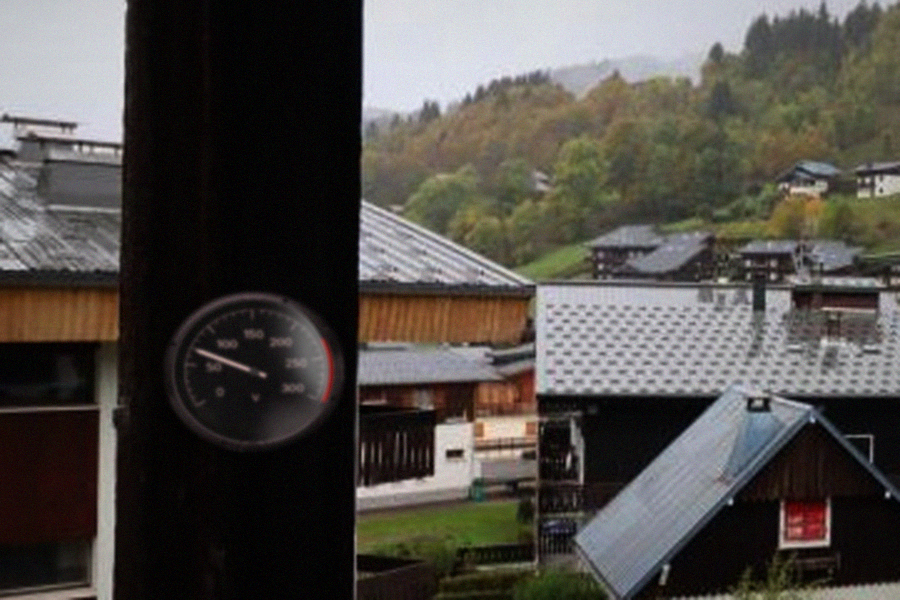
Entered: 70 V
